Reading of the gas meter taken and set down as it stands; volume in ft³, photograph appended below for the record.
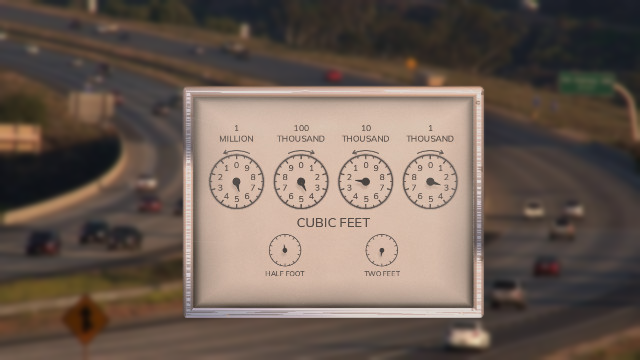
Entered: 542300 ft³
